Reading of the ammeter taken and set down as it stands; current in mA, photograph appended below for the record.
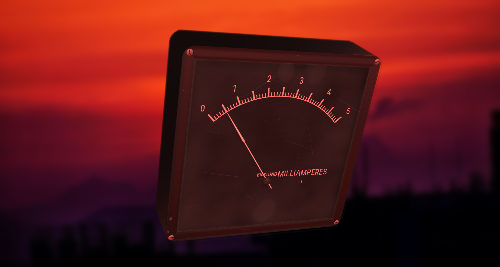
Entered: 0.5 mA
